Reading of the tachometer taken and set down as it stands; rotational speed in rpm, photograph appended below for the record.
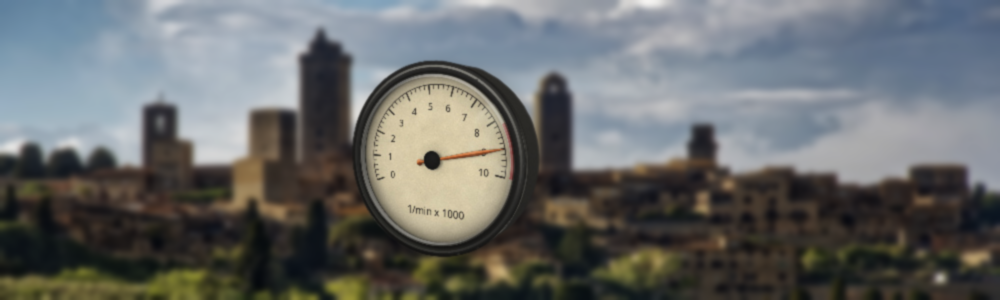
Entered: 9000 rpm
